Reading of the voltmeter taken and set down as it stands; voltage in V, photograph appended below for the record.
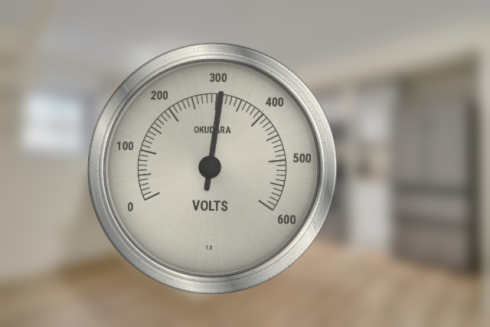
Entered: 310 V
